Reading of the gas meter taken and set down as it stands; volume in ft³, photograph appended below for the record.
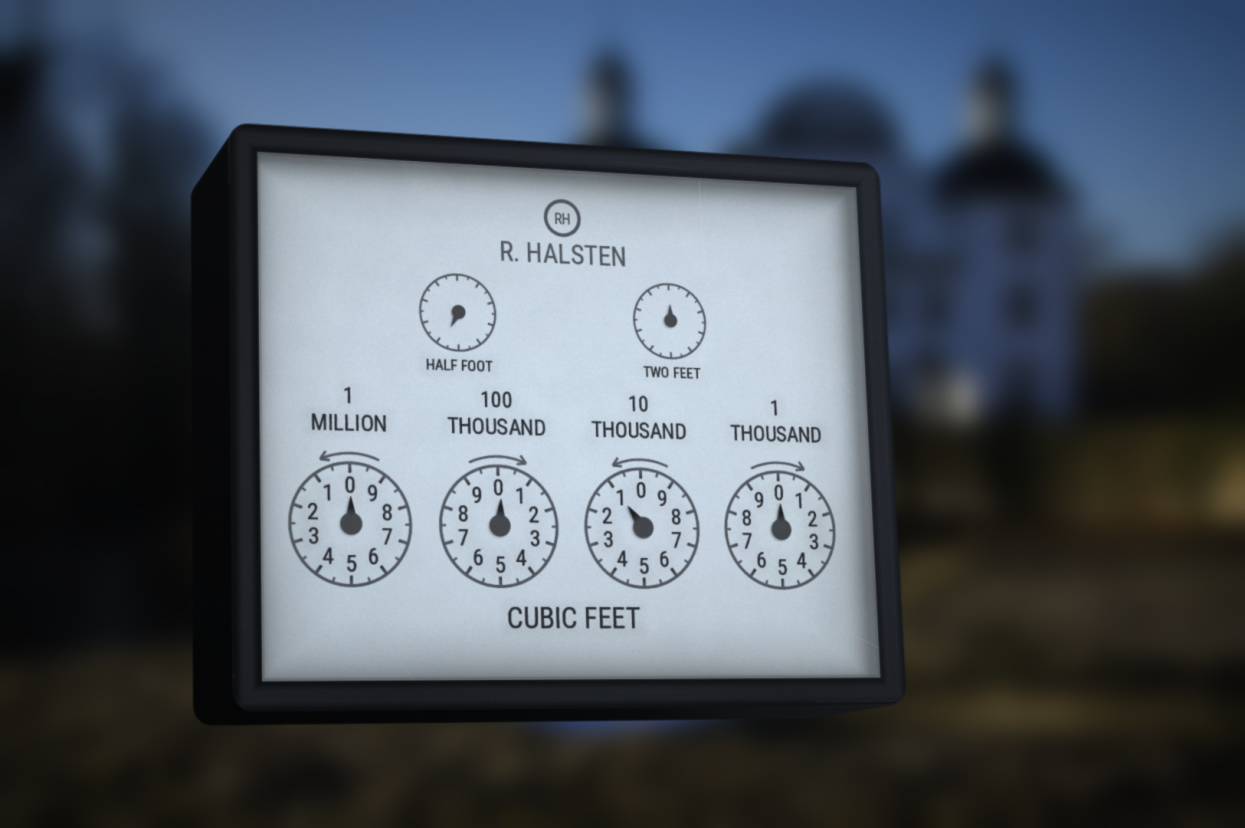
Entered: 1000 ft³
